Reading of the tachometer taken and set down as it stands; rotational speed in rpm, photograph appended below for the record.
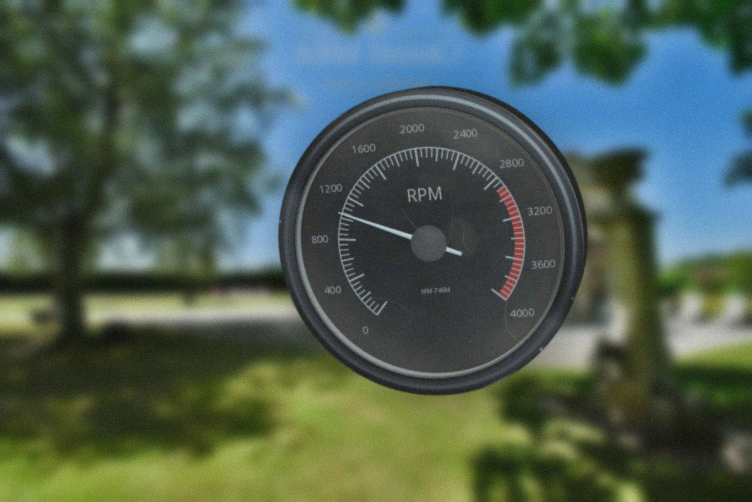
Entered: 1050 rpm
